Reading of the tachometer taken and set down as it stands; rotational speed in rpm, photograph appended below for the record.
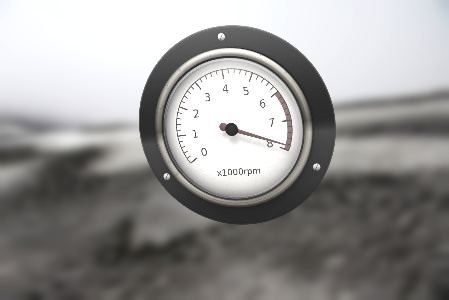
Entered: 7800 rpm
